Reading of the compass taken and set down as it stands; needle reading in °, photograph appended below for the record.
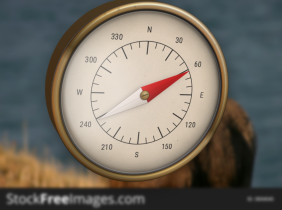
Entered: 60 °
